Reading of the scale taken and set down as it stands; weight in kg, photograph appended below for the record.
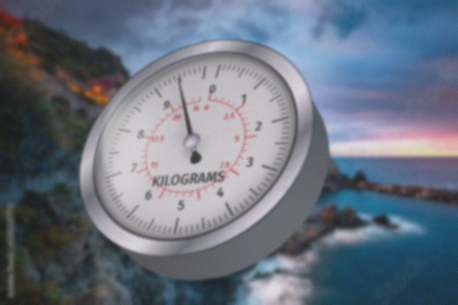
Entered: 9.5 kg
